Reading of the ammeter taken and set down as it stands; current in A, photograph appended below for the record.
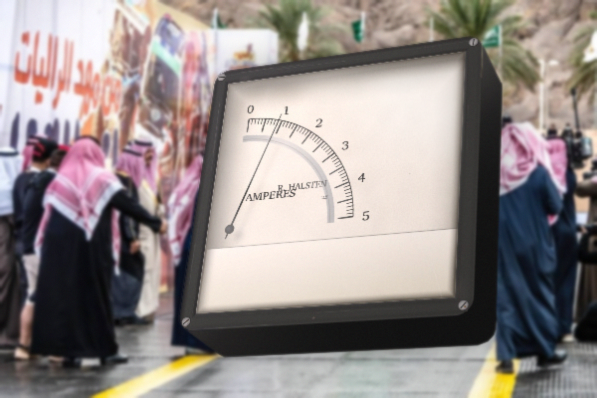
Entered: 1 A
